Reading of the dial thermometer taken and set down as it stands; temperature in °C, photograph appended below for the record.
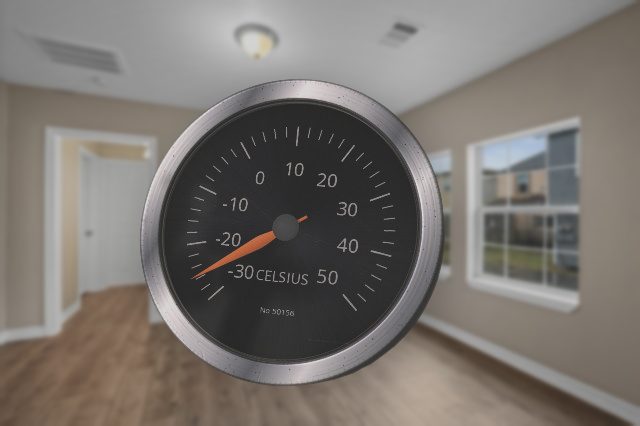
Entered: -26 °C
